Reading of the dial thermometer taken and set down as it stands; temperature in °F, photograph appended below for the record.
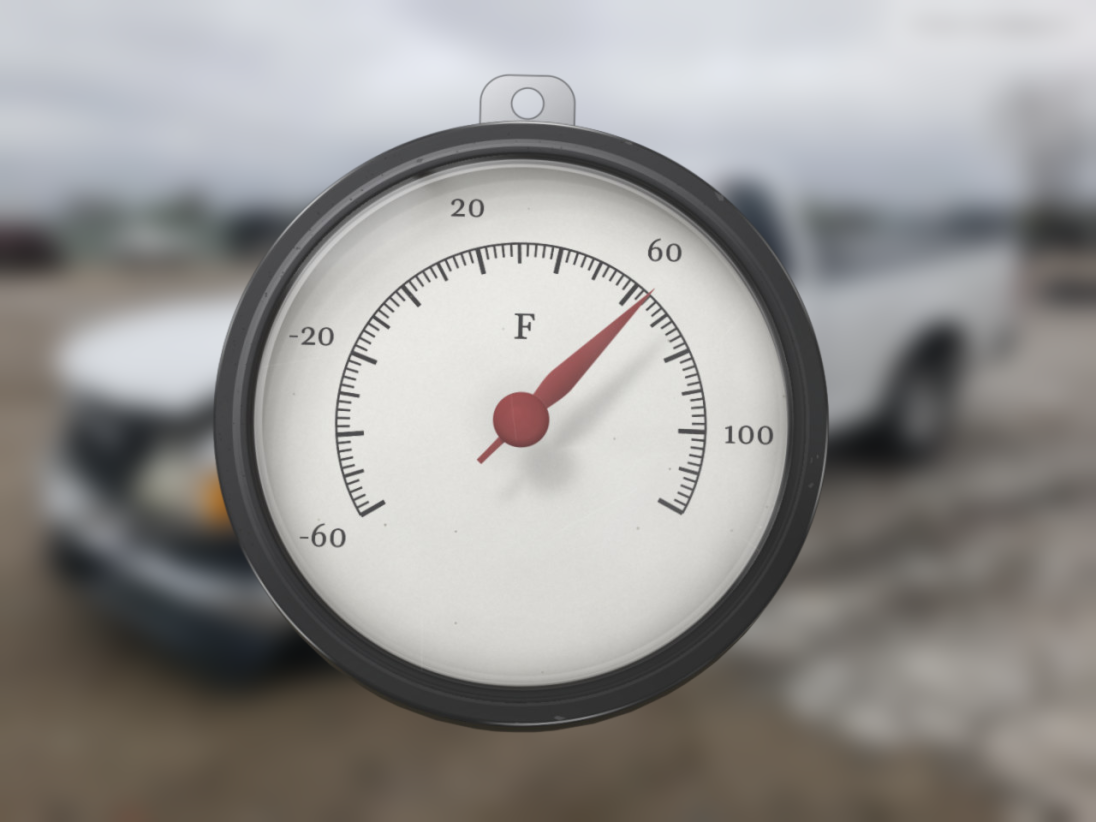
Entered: 64 °F
